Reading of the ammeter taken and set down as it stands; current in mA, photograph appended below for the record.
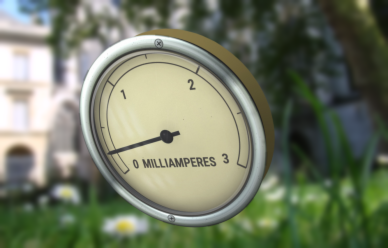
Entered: 0.25 mA
